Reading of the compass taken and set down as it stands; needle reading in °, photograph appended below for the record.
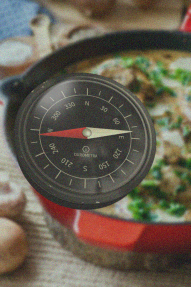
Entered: 262.5 °
